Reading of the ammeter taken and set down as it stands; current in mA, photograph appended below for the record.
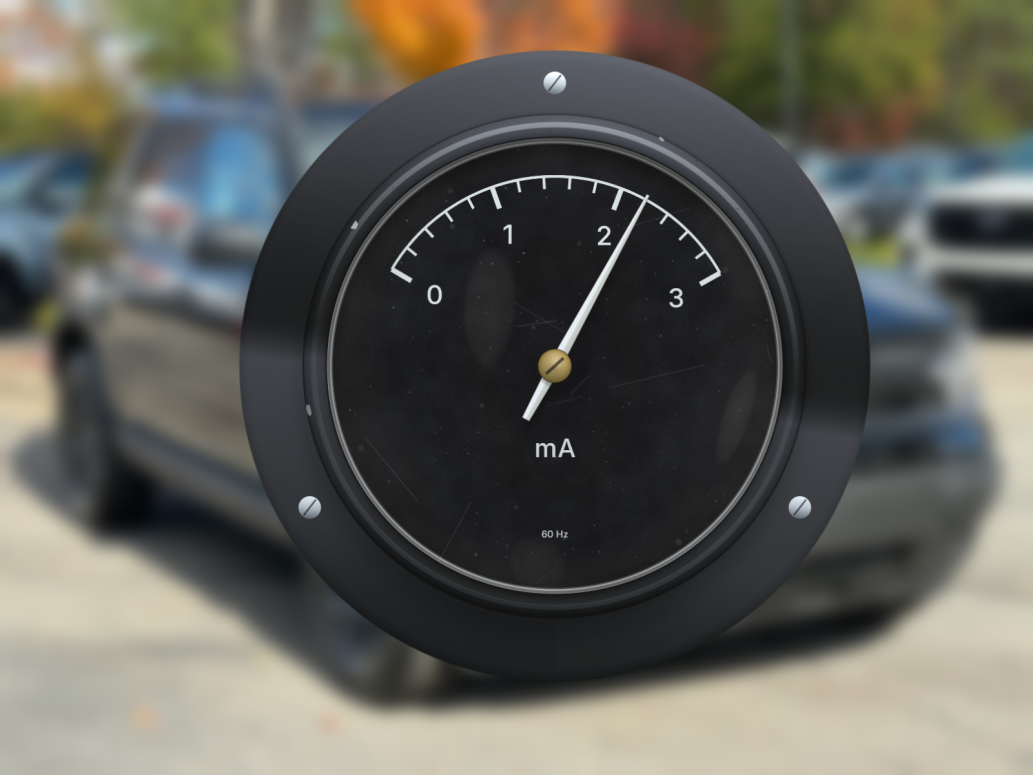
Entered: 2.2 mA
